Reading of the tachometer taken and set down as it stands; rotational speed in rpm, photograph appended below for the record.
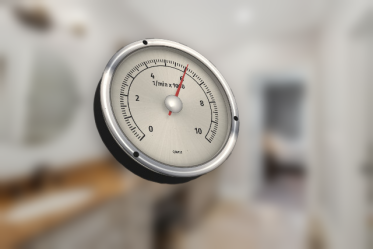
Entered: 6000 rpm
